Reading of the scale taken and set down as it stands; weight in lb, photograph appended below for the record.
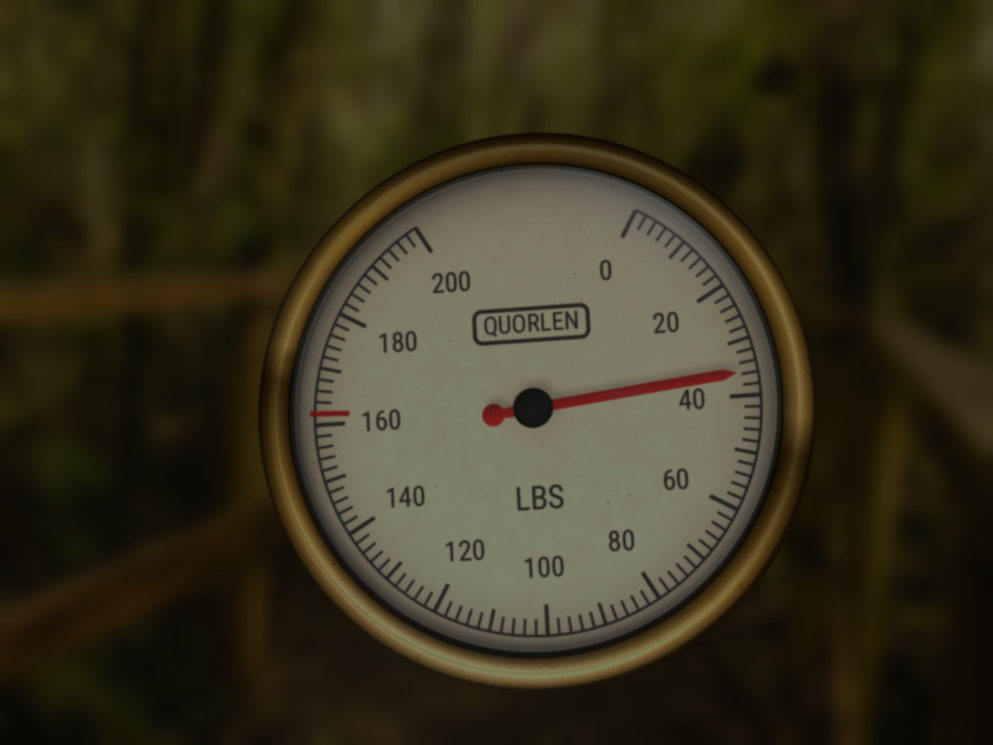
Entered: 36 lb
